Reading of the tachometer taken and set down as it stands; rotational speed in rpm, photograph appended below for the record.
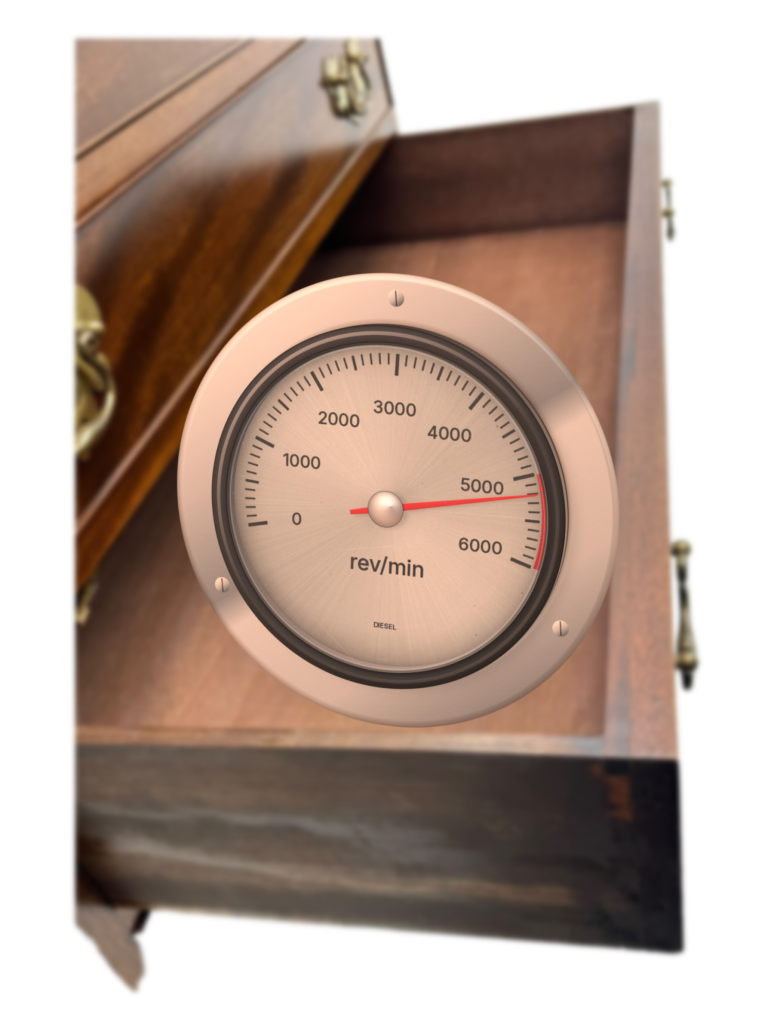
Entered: 5200 rpm
